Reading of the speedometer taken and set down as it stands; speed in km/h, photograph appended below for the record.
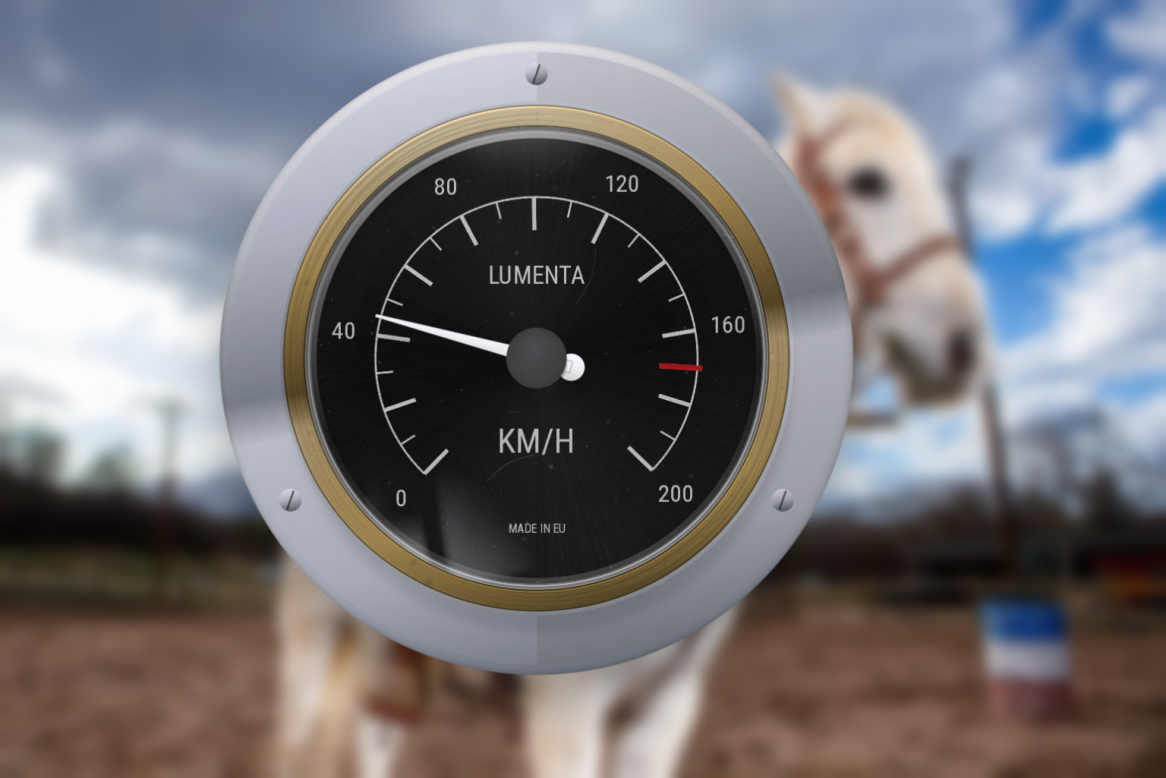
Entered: 45 km/h
